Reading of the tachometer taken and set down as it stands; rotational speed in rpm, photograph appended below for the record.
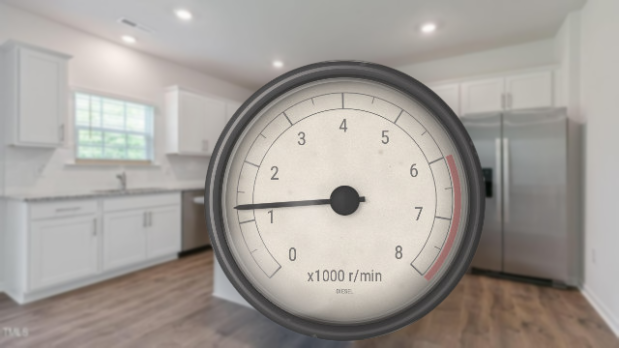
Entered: 1250 rpm
